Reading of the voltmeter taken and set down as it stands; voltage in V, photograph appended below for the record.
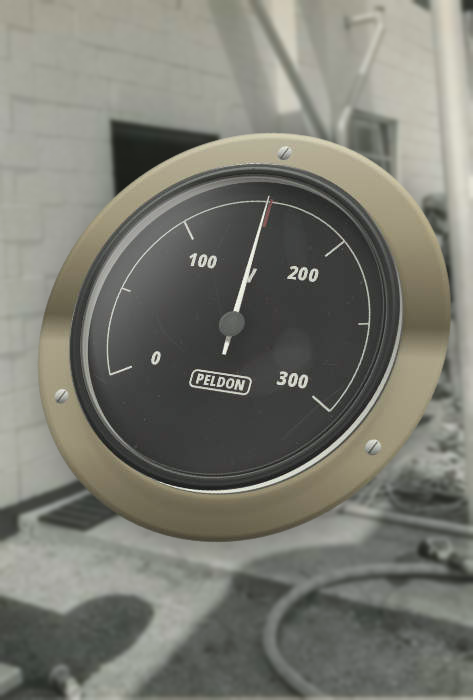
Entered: 150 V
